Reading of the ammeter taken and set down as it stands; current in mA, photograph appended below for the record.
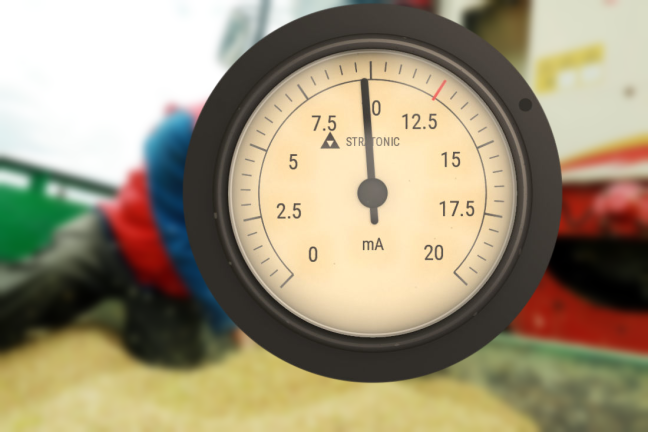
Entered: 9.75 mA
